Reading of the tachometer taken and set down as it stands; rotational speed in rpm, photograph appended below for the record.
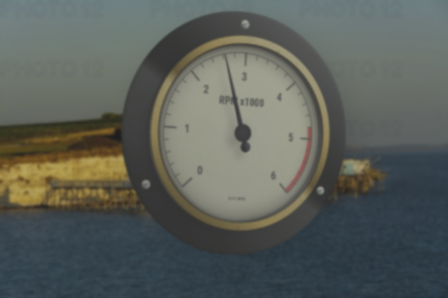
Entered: 2600 rpm
